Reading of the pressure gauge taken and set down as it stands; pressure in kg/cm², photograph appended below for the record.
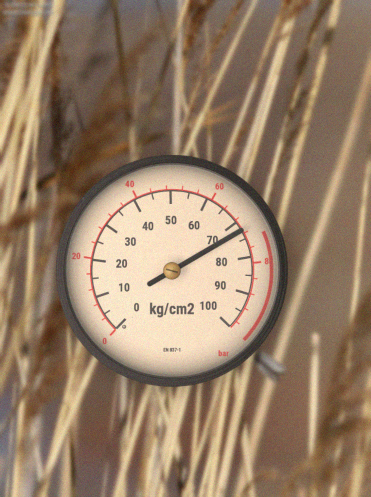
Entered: 72.5 kg/cm²
